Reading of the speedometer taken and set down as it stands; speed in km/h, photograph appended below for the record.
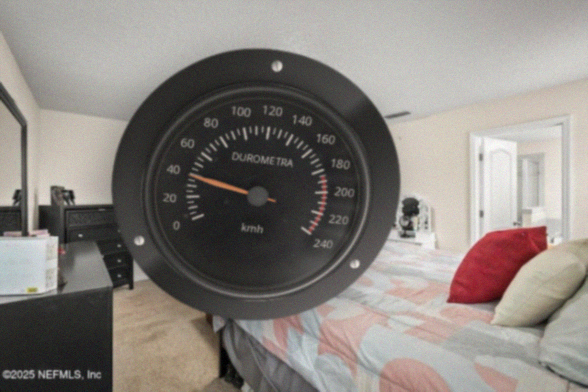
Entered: 40 km/h
